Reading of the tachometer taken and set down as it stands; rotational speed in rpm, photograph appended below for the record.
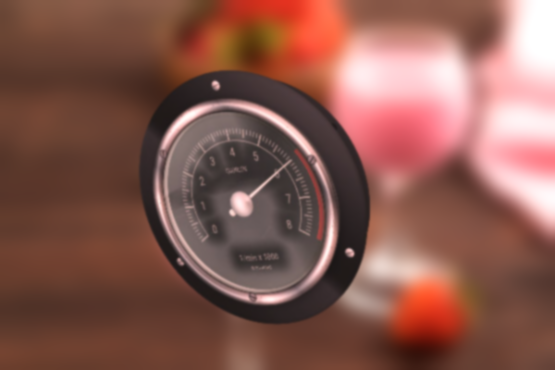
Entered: 6000 rpm
